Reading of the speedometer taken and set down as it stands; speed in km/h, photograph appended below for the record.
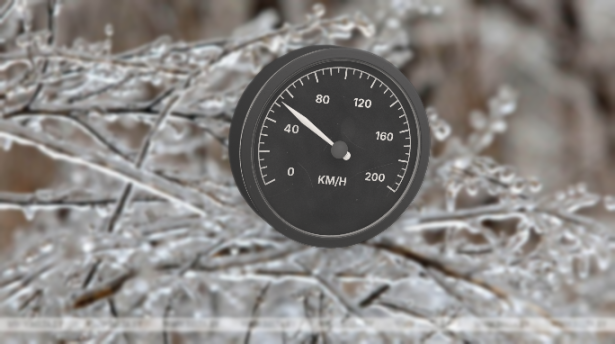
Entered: 52.5 km/h
